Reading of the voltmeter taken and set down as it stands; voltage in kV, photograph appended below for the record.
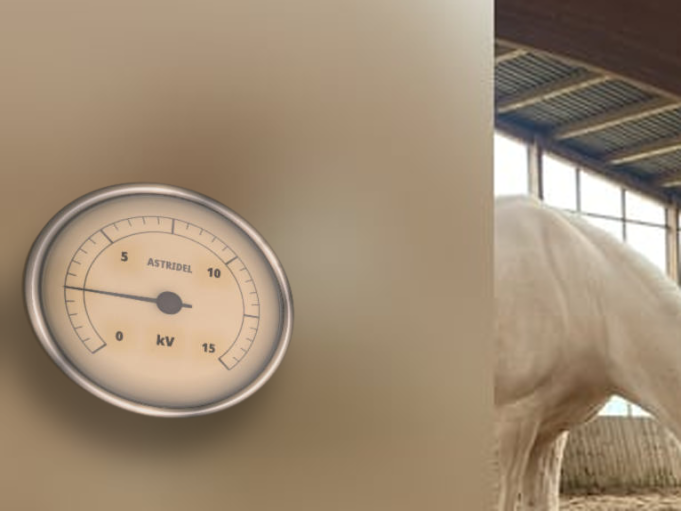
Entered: 2.5 kV
